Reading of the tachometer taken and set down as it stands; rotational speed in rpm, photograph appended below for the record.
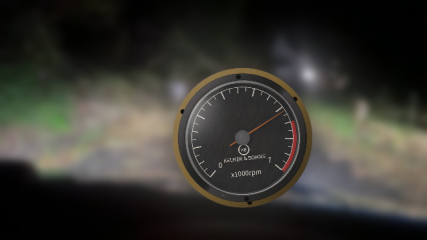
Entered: 5125 rpm
